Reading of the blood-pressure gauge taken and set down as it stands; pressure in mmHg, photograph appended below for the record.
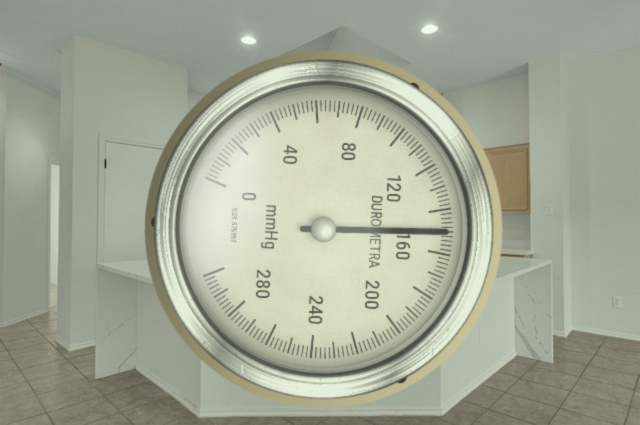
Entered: 150 mmHg
